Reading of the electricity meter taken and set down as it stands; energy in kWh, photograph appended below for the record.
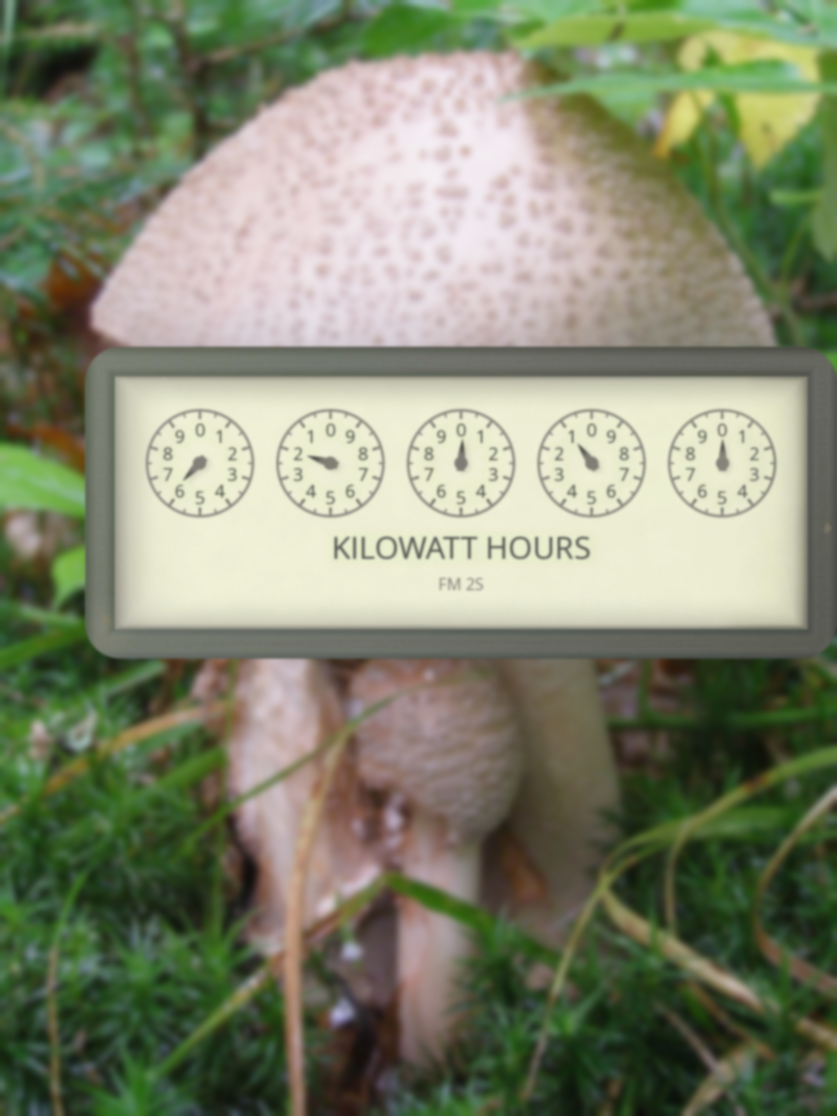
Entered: 62010 kWh
